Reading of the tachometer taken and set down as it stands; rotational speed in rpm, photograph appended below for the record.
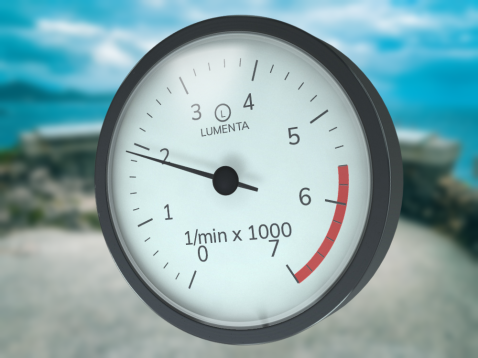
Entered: 1900 rpm
